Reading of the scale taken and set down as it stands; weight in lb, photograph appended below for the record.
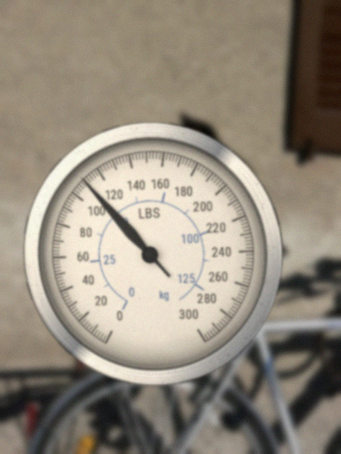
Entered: 110 lb
